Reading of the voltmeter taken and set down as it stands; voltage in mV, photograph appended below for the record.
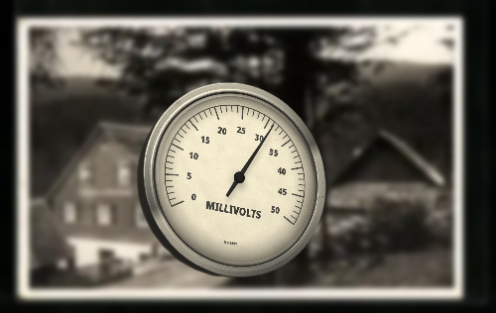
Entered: 31 mV
